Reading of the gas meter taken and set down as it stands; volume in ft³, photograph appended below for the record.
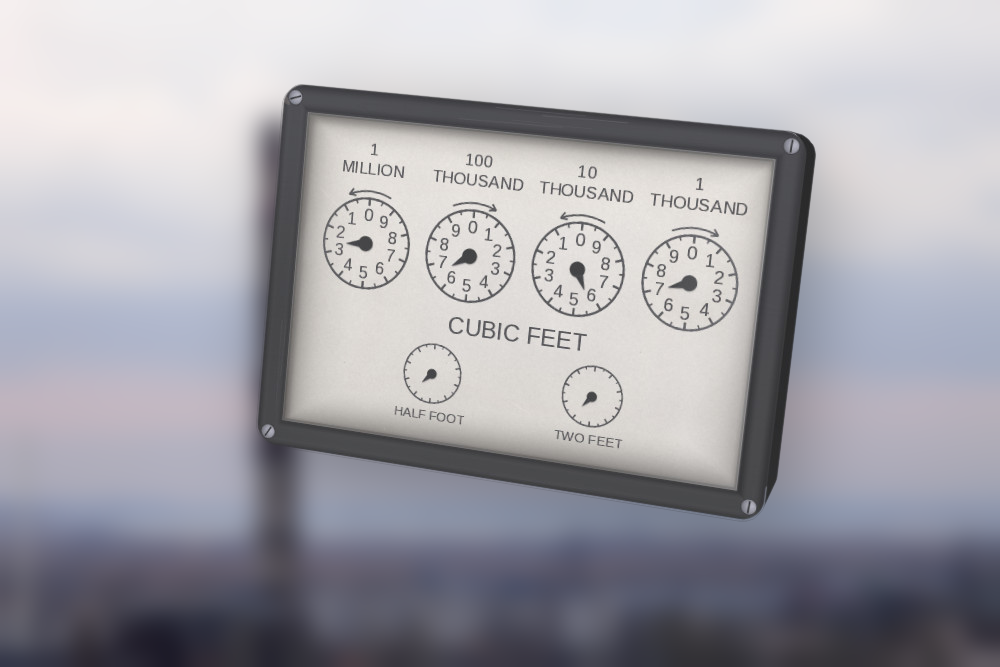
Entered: 265700 ft³
